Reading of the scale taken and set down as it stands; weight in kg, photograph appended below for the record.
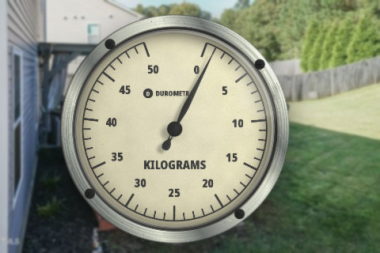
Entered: 1 kg
